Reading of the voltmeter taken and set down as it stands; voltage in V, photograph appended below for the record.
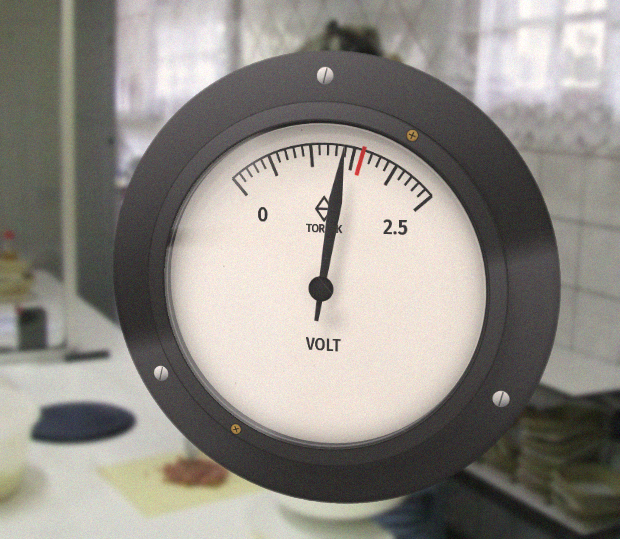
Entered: 1.4 V
